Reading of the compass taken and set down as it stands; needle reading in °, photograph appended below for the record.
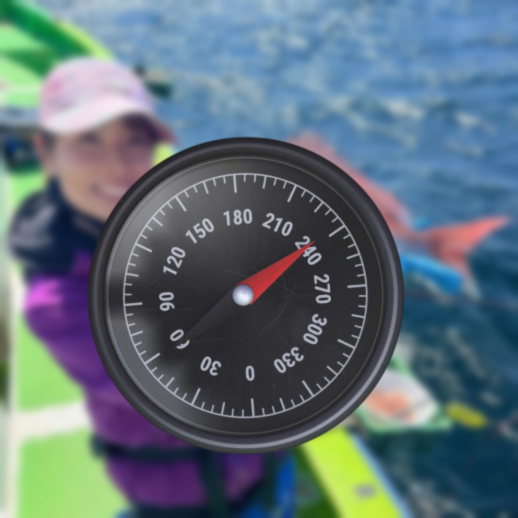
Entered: 237.5 °
